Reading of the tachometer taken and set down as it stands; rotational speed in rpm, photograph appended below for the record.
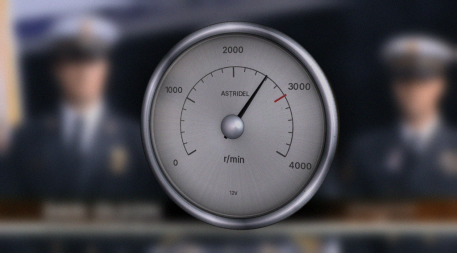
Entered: 2600 rpm
